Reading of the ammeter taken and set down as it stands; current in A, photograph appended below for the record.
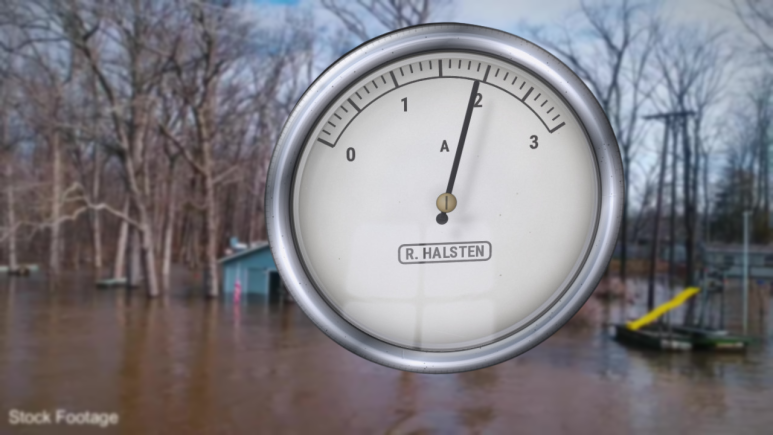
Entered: 1.9 A
